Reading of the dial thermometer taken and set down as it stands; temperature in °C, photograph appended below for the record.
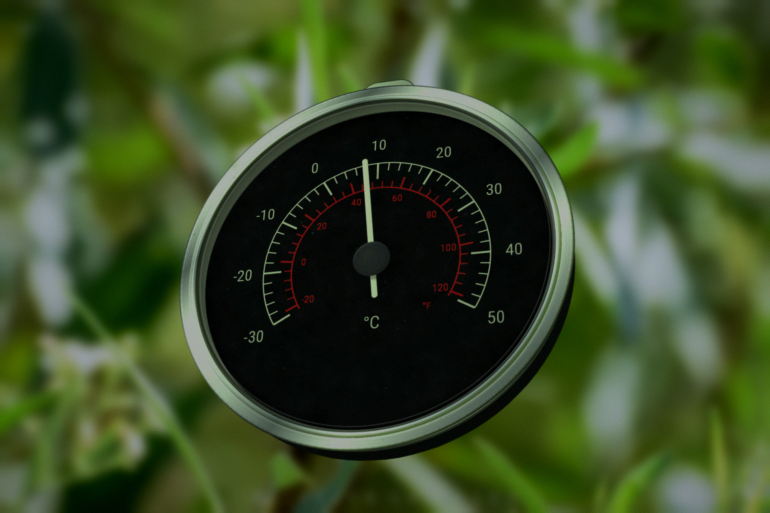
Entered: 8 °C
